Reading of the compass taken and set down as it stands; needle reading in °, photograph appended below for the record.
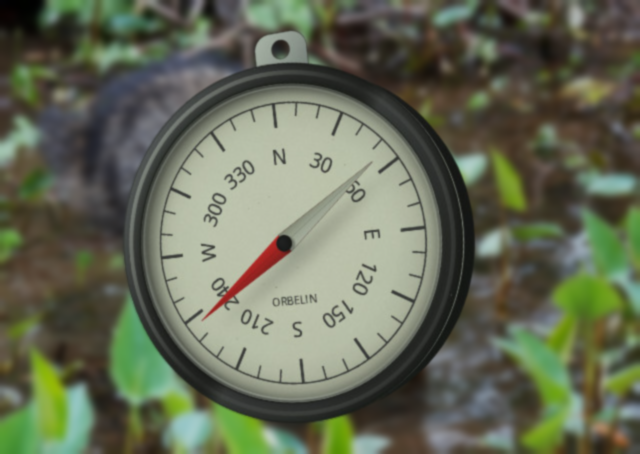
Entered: 235 °
